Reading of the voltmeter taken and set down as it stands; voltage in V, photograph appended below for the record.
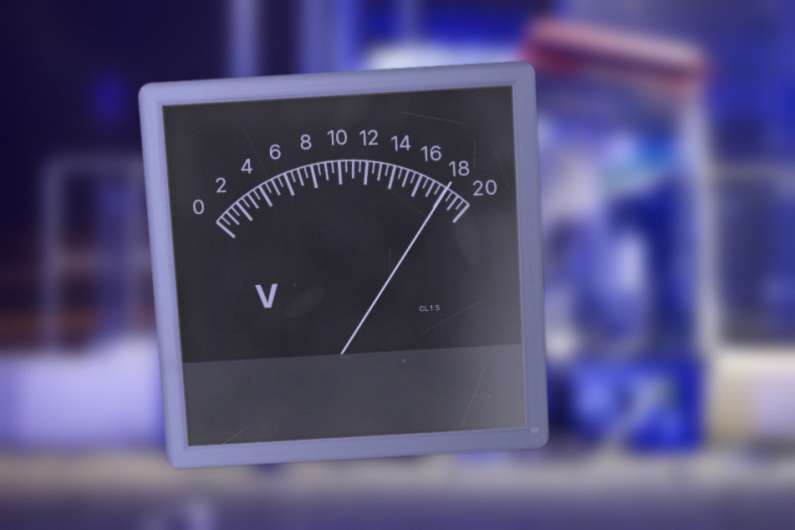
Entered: 18 V
